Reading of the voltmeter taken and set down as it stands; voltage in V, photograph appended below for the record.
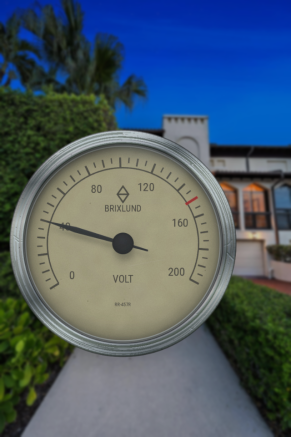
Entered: 40 V
